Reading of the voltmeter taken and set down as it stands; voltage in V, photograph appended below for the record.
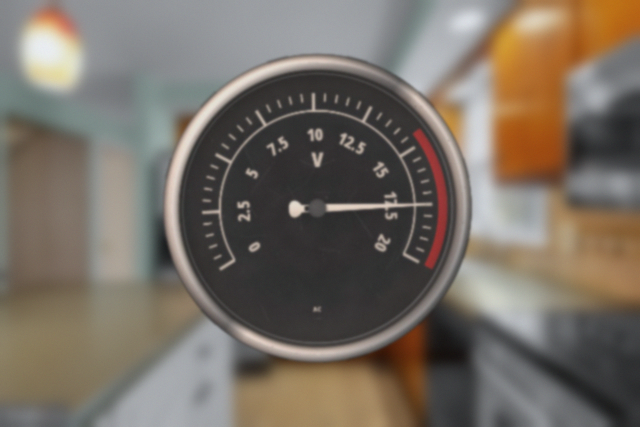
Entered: 17.5 V
